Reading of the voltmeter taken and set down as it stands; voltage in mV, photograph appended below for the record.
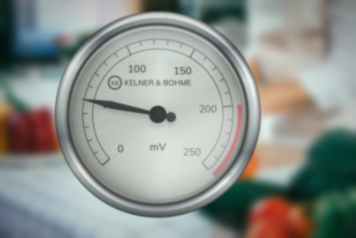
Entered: 50 mV
